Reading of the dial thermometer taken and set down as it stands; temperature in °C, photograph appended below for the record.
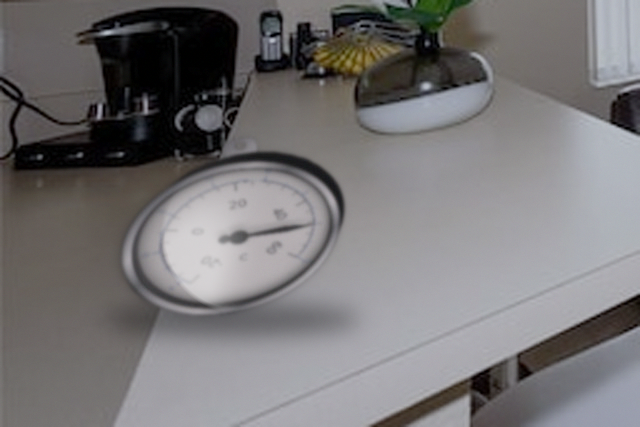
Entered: 48 °C
